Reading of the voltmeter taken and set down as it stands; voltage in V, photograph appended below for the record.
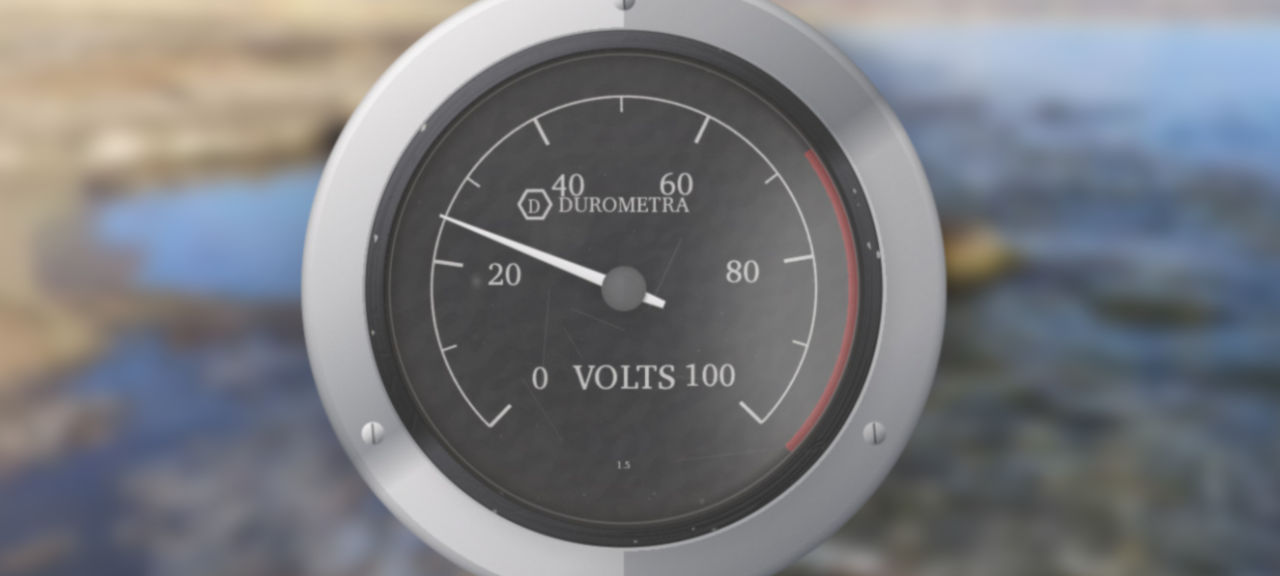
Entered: 25 V
